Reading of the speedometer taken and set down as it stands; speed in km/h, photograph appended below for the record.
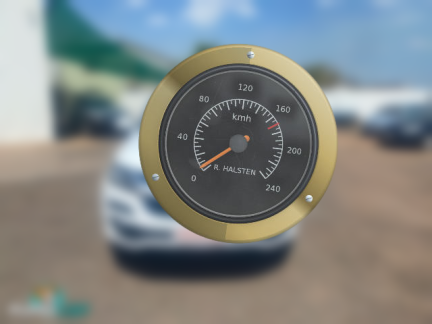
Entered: 5 km/h
